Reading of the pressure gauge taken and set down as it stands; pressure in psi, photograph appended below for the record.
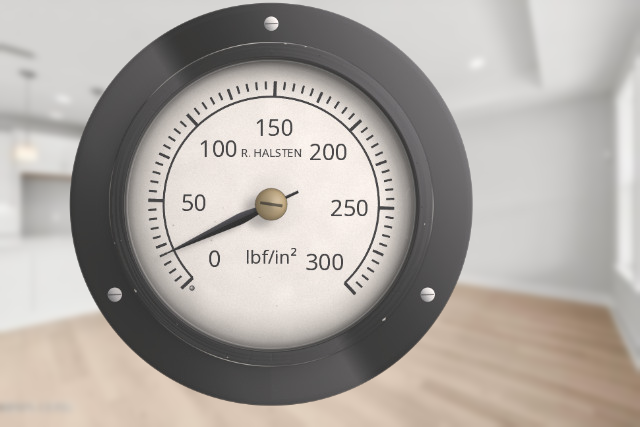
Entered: 20 psi
